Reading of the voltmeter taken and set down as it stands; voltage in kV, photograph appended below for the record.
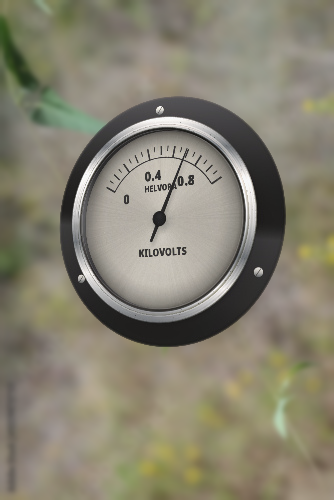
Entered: 0.7 kV
